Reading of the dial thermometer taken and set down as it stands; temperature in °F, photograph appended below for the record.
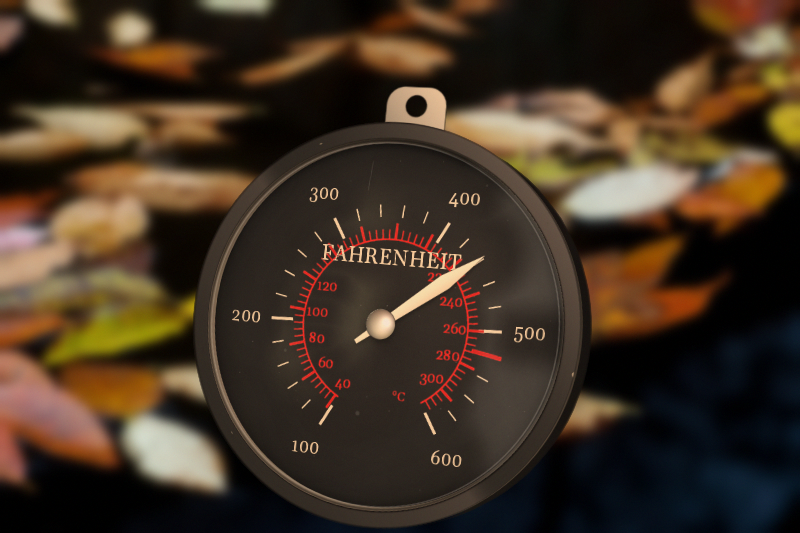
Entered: 440 °F
